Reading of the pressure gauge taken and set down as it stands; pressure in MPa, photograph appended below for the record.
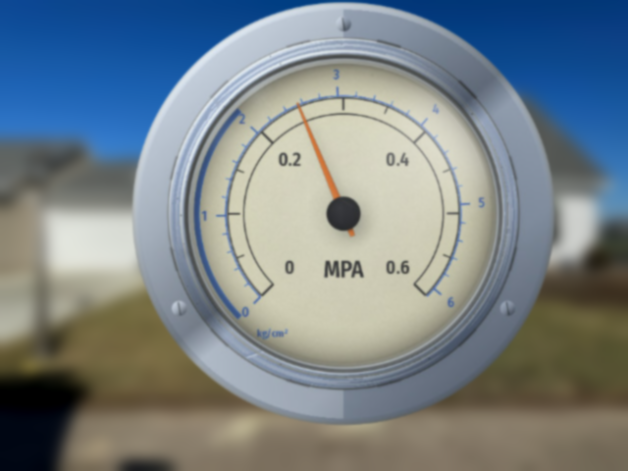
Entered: 0.25 MPa
